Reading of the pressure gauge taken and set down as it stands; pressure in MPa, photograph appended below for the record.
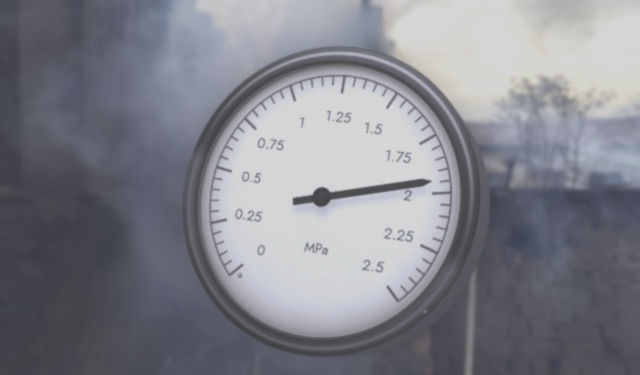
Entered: 1.95 MPa
